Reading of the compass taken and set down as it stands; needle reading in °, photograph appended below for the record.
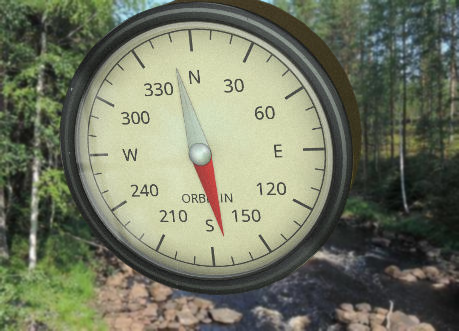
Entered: 170 °
